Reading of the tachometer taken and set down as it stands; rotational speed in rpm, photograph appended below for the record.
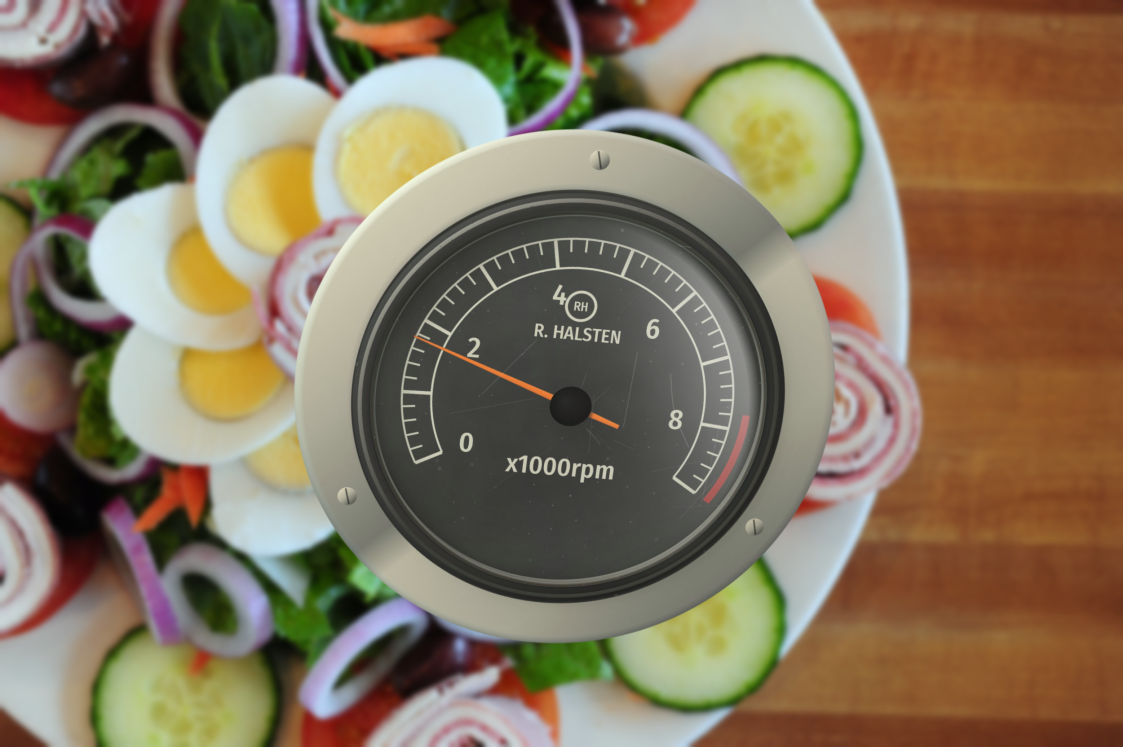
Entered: 1800 rpm
